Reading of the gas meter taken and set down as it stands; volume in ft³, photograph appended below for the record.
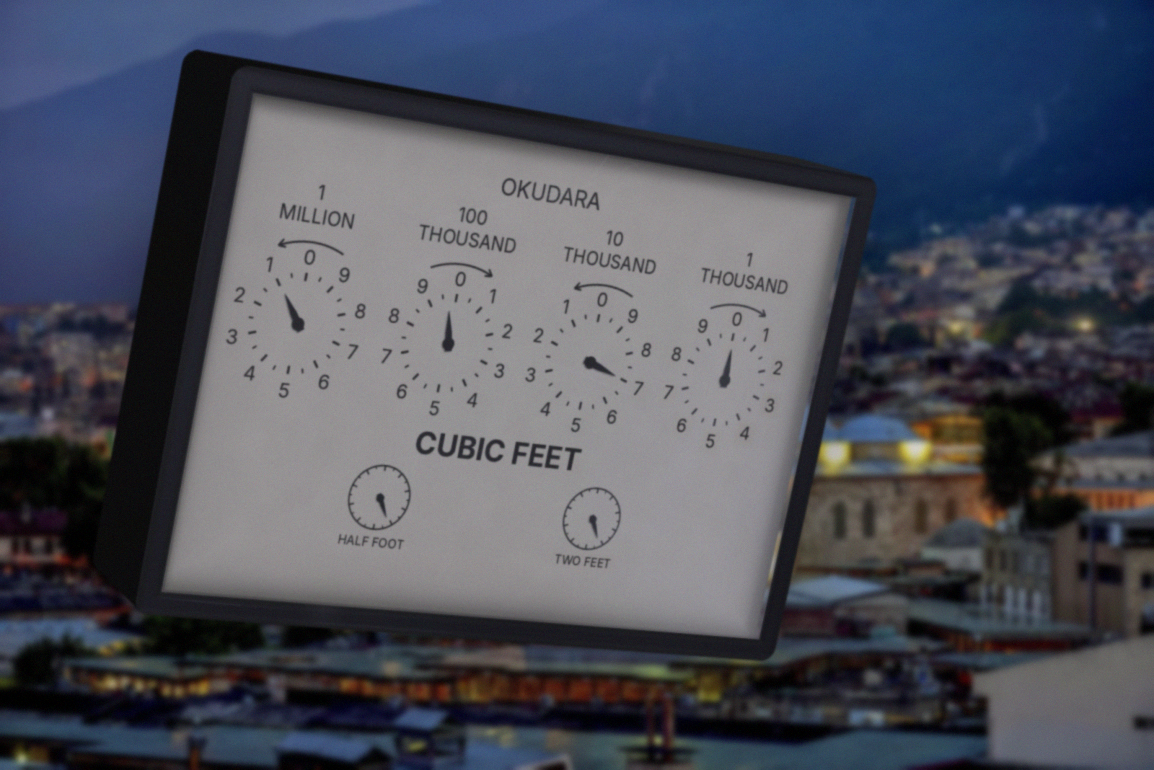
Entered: 97000 ft³
